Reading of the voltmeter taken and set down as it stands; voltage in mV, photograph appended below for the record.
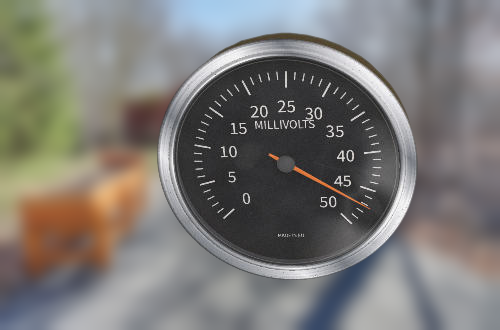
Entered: 47 mV
